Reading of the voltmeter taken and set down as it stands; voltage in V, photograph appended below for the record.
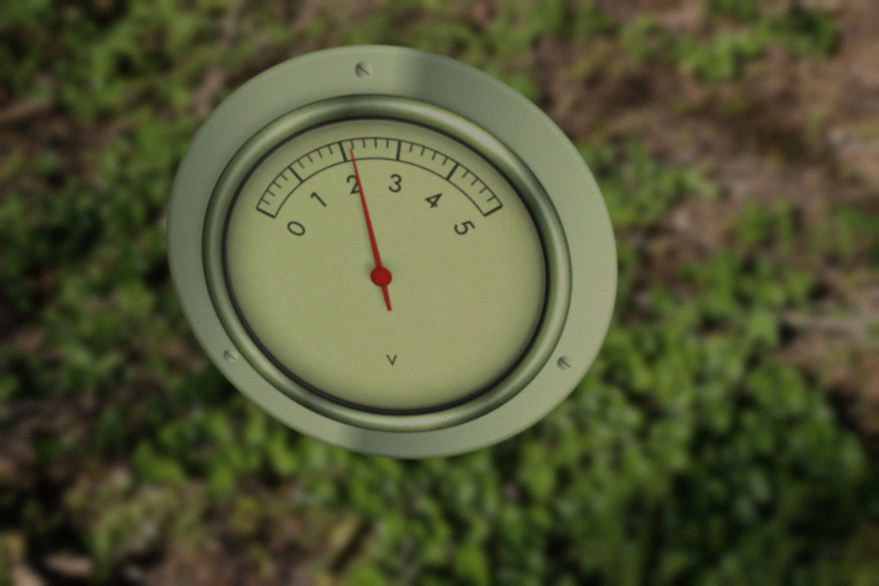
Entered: 2.2 V
